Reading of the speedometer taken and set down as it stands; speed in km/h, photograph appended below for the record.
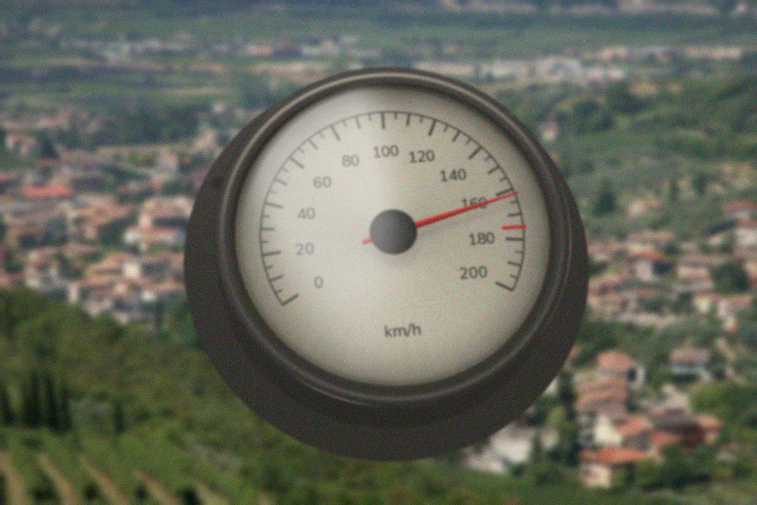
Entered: 162.5 km/h
